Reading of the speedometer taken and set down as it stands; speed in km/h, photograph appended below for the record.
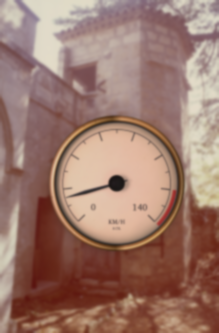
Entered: 15 km/h
